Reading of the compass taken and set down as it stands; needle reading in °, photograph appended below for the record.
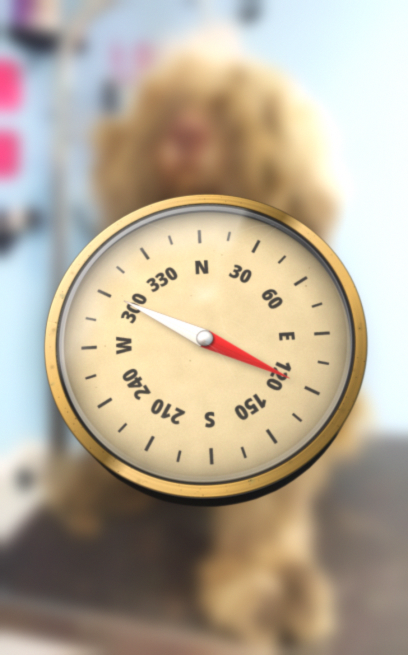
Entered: 120 °
